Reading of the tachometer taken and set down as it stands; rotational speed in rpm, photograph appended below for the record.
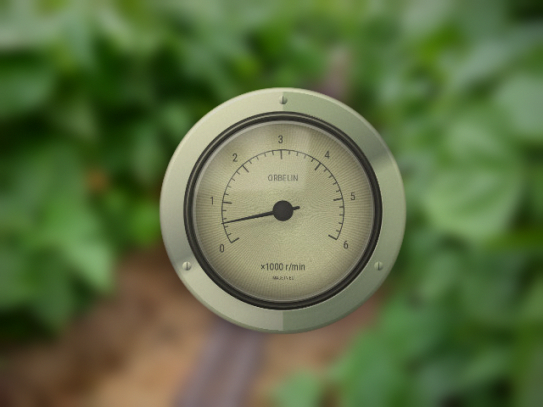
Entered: 500 rpm
